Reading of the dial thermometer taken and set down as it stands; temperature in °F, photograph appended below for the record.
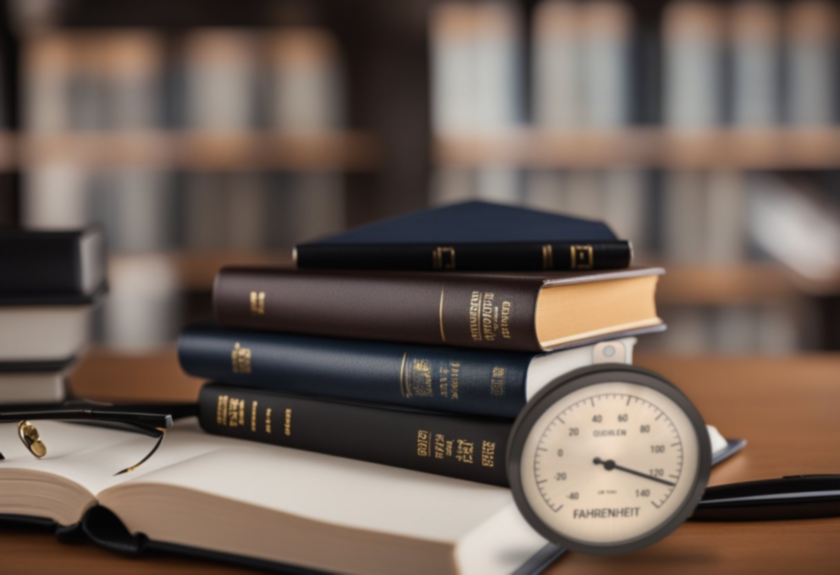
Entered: 124 °F
